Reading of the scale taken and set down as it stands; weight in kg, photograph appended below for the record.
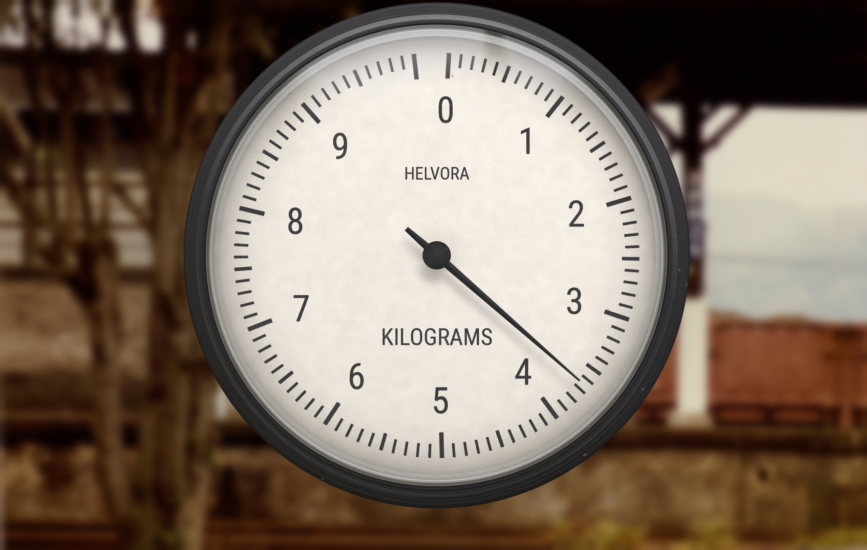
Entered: 3.65 kg
